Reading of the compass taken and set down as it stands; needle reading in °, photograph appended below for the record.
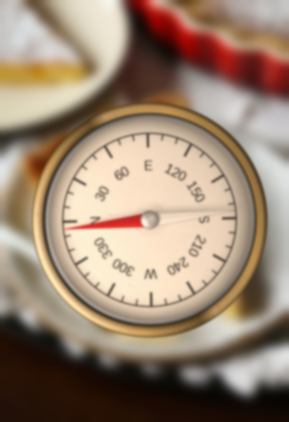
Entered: 355 °
